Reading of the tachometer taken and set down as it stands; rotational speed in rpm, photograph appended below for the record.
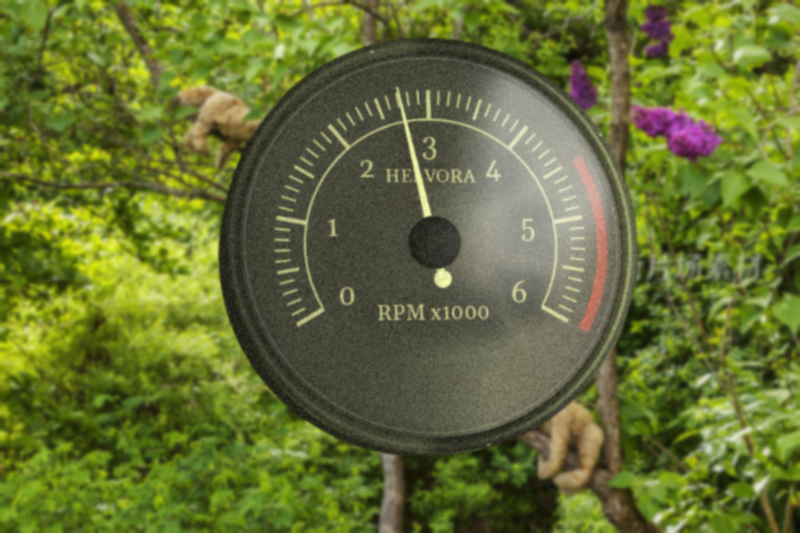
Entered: 2700 rpm
